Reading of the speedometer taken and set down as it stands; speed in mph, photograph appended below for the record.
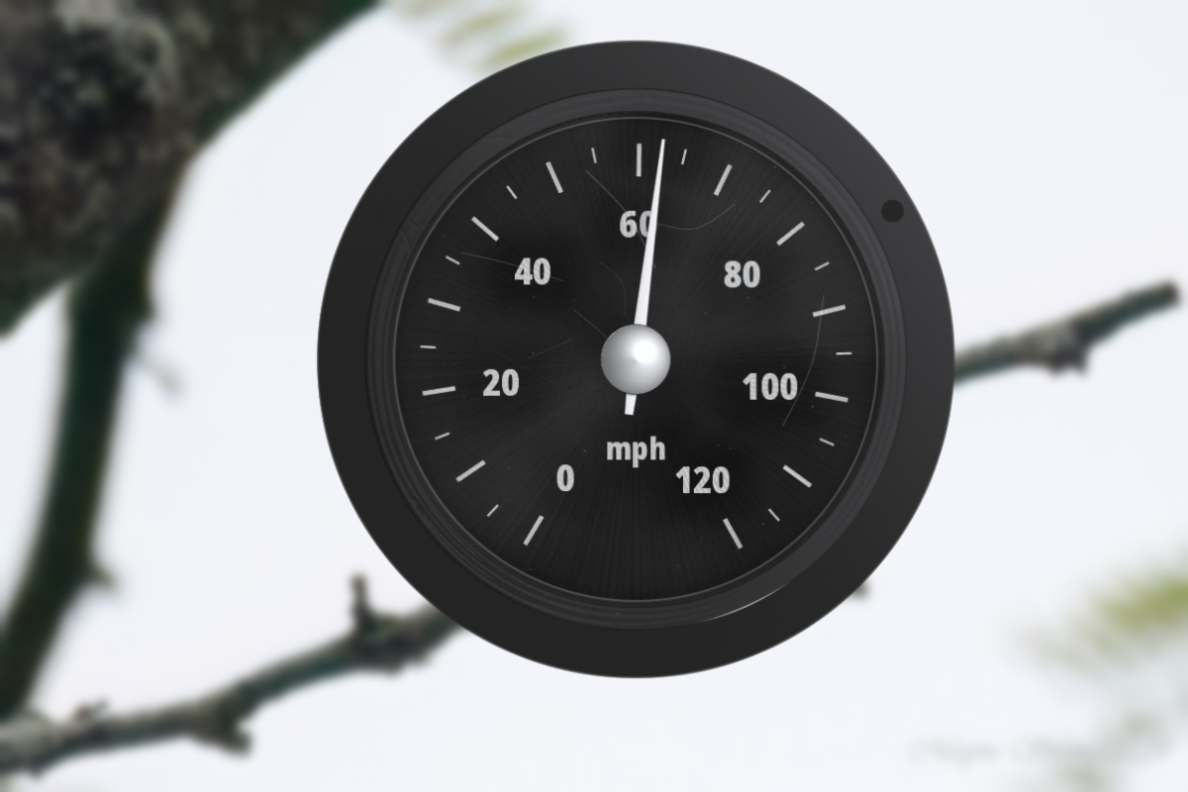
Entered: 62.5 mph
